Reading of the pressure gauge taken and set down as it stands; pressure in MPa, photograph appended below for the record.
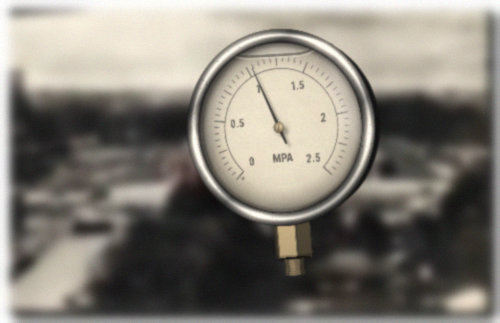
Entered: 1.05 MPa
